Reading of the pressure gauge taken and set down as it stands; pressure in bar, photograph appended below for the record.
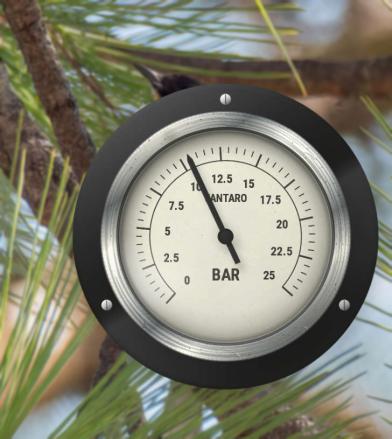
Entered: 10.5 bar
